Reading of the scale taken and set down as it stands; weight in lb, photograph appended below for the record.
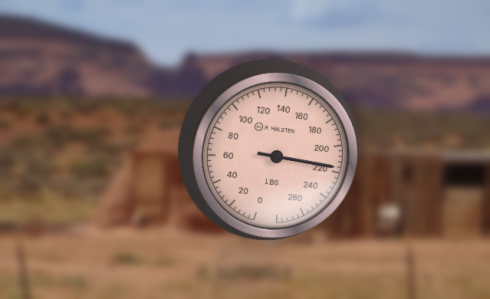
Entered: 216 lb
